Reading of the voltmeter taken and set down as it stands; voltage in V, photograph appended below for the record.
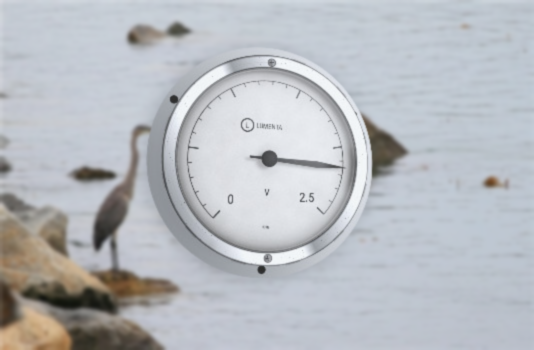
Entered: 2.15 V
